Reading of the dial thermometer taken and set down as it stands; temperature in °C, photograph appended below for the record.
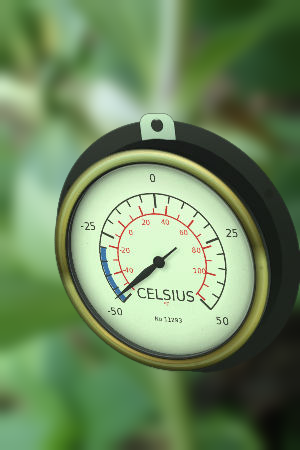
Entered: -47.5 °C
